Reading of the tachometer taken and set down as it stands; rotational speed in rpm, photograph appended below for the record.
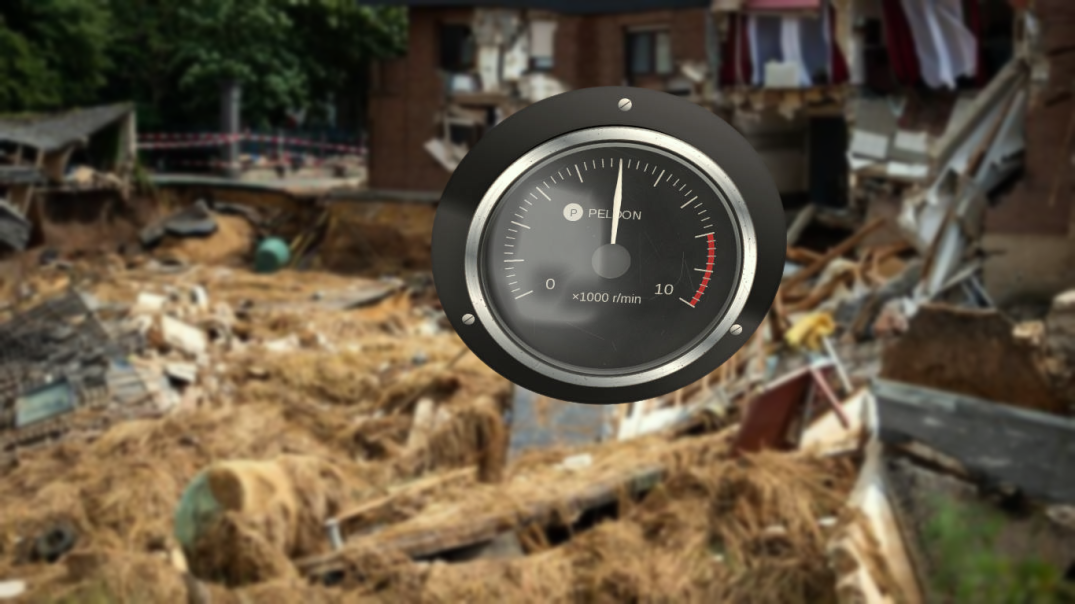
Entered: 5000 rpm
